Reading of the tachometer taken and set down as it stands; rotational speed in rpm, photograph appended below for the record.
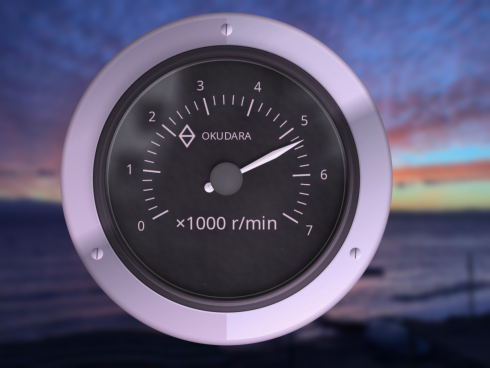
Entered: 5300 rpm
